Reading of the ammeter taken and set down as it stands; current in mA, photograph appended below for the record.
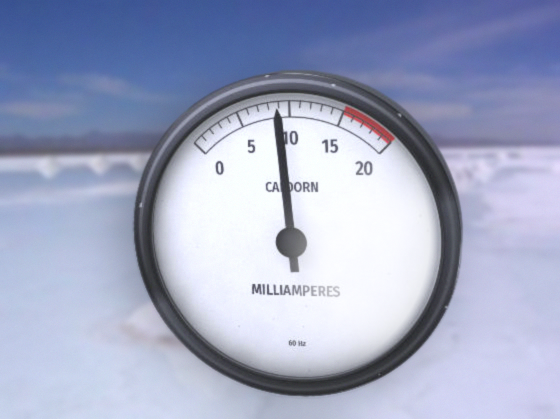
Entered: 9 mA
